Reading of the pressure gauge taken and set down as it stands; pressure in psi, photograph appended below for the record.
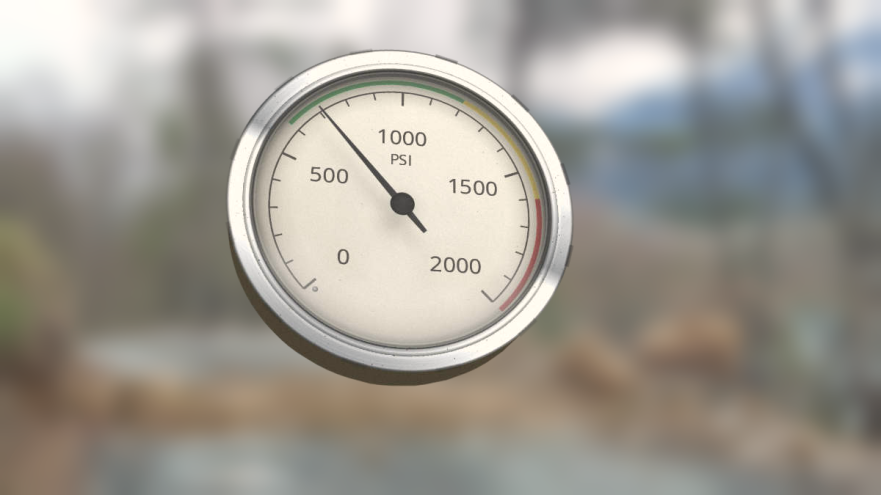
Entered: 700 psi
